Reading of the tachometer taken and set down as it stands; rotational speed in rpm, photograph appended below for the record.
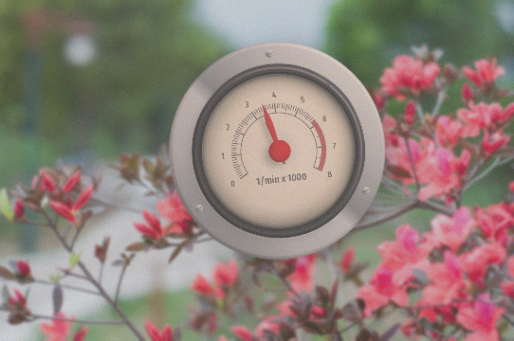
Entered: 3500 rpm
